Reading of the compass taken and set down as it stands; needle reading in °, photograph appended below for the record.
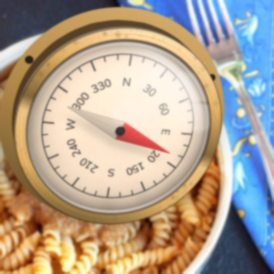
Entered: 110 °
